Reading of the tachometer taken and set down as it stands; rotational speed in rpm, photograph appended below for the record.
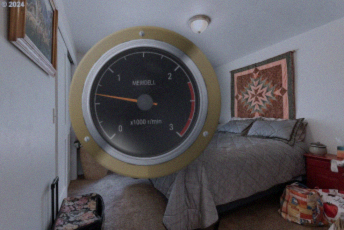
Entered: 625 rpm
